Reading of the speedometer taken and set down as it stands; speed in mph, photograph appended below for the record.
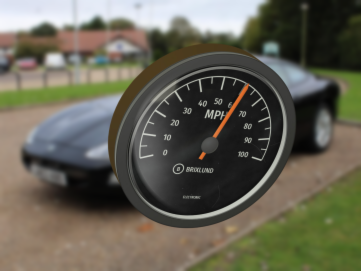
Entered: 60 mph
